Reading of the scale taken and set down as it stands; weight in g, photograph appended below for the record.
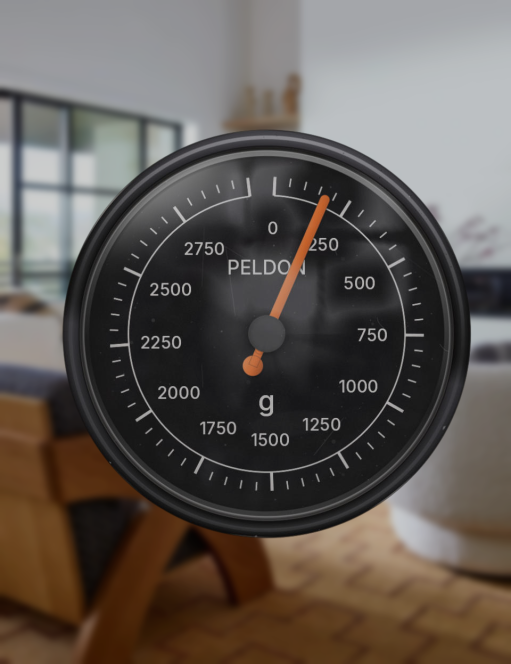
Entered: 175 g
